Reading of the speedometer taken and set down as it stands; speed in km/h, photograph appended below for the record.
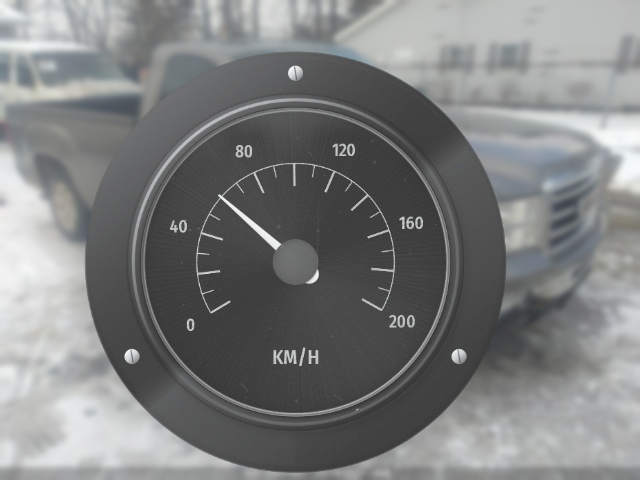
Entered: 60 km/h
